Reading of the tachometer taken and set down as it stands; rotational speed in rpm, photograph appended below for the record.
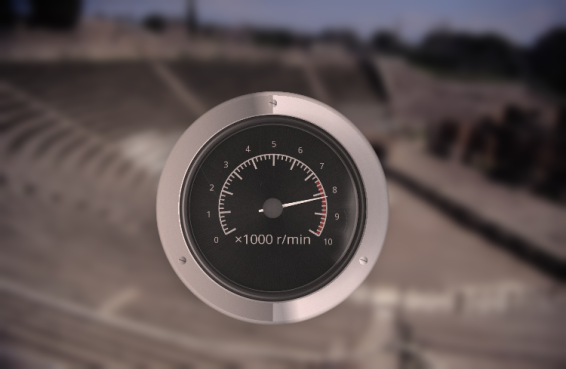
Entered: 8200 rpm
